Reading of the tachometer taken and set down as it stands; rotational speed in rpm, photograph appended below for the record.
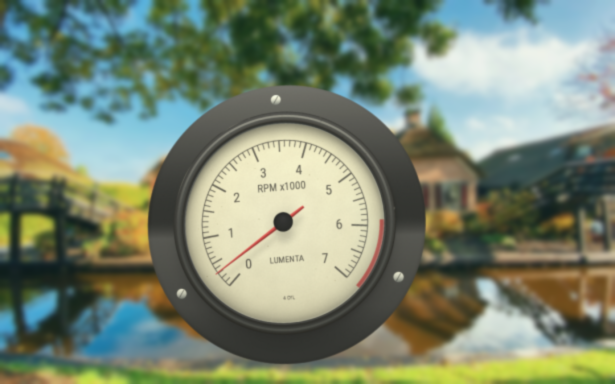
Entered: 300 rpm
